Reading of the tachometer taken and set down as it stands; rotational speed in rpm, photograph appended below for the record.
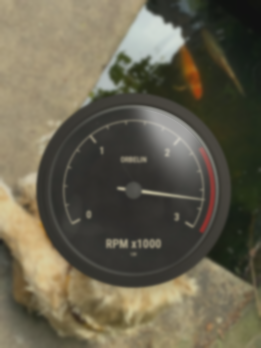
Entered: 2700 rpm
